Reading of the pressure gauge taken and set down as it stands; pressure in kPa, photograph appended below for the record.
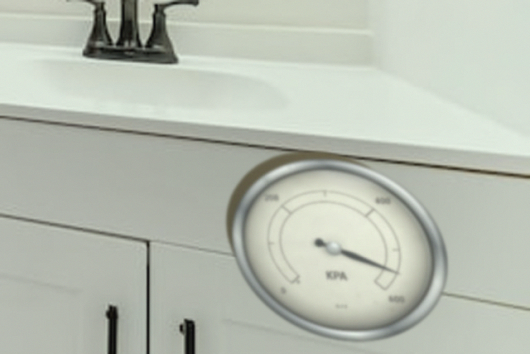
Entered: 550 kPa
